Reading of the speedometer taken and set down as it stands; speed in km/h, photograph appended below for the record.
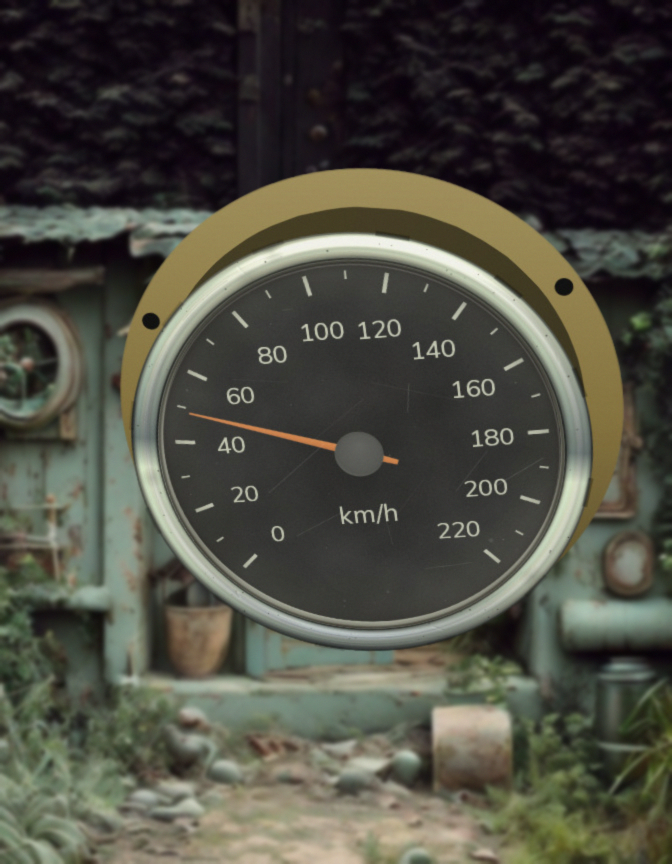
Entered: 50 km/h
